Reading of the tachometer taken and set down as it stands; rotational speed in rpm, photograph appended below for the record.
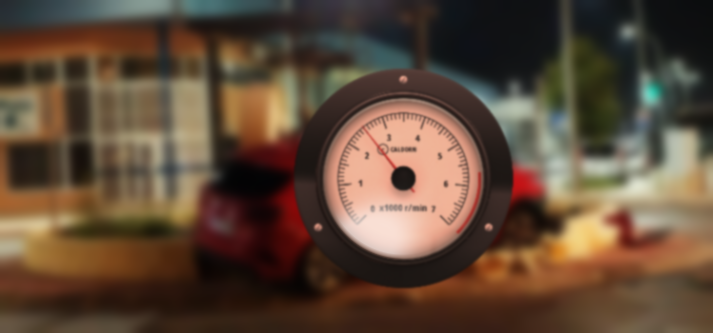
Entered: 2500 rpm
